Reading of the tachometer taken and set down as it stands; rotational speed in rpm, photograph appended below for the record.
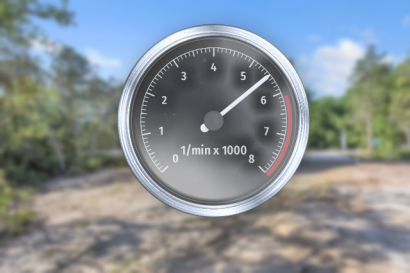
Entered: 5500 rpm
